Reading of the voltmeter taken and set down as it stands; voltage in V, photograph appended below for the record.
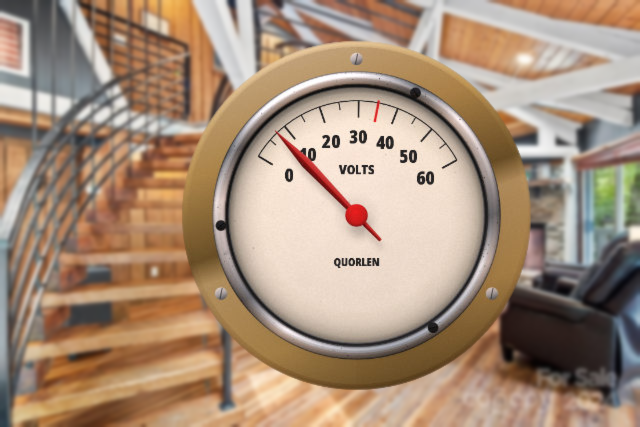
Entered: 7.5 V
